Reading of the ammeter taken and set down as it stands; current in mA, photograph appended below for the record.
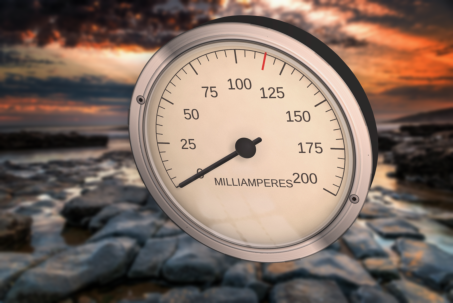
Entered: 0 mA
